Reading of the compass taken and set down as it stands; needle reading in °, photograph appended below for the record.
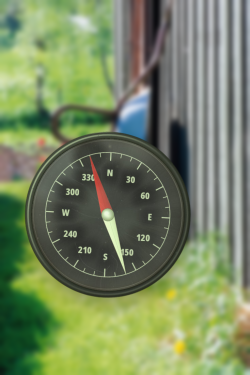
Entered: 340 °
